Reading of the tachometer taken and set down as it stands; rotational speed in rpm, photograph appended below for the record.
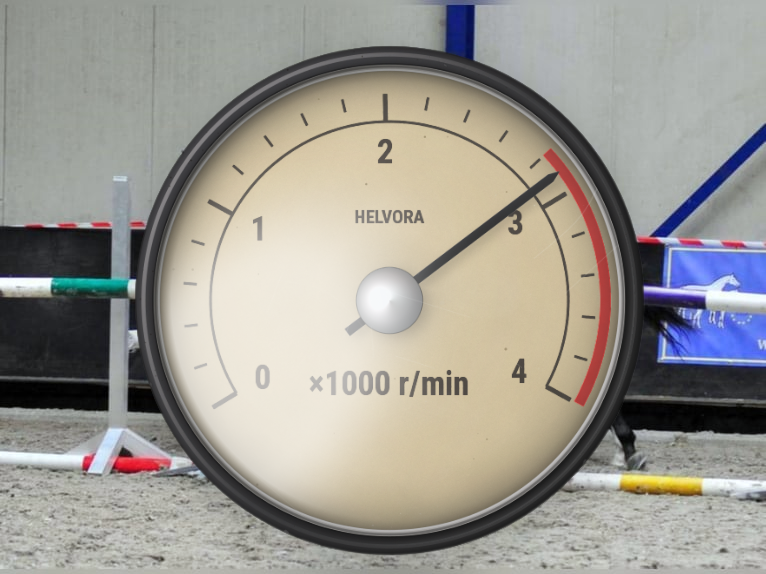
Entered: 2900 rpm
